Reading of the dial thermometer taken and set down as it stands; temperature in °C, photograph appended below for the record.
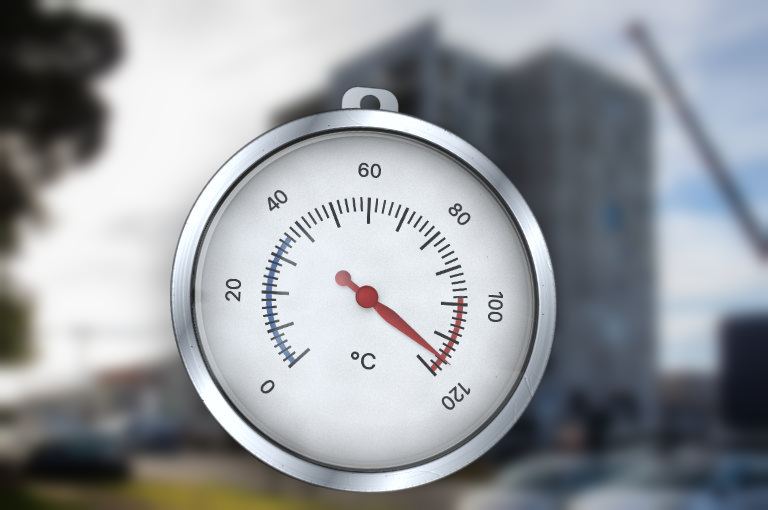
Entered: 116 °C
